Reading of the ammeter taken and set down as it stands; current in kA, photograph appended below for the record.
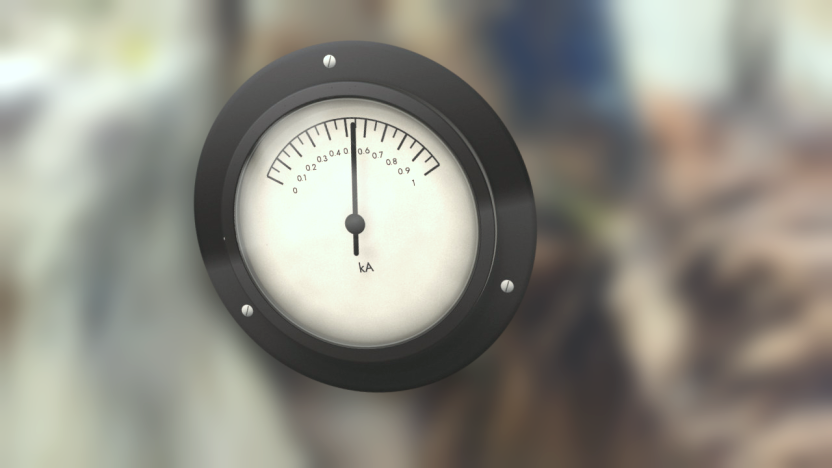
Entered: 0.55 kA
